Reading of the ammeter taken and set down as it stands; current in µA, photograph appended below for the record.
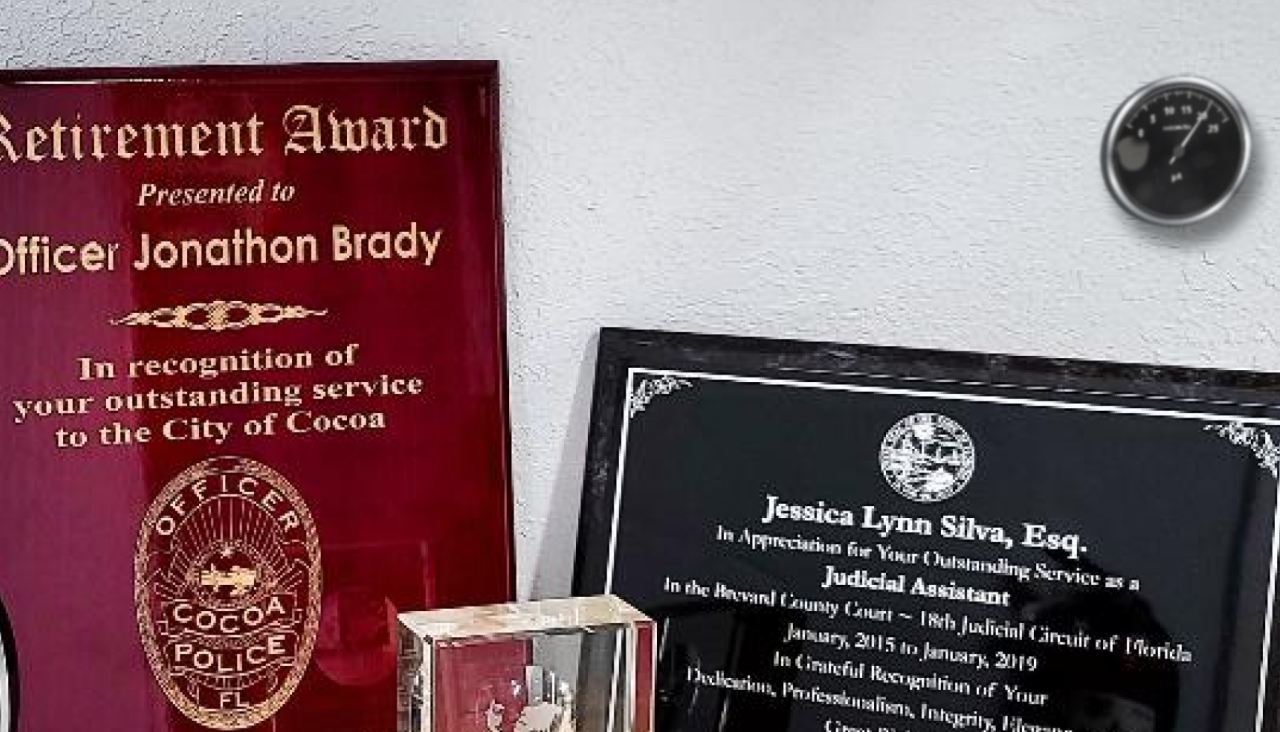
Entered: 20 µA
